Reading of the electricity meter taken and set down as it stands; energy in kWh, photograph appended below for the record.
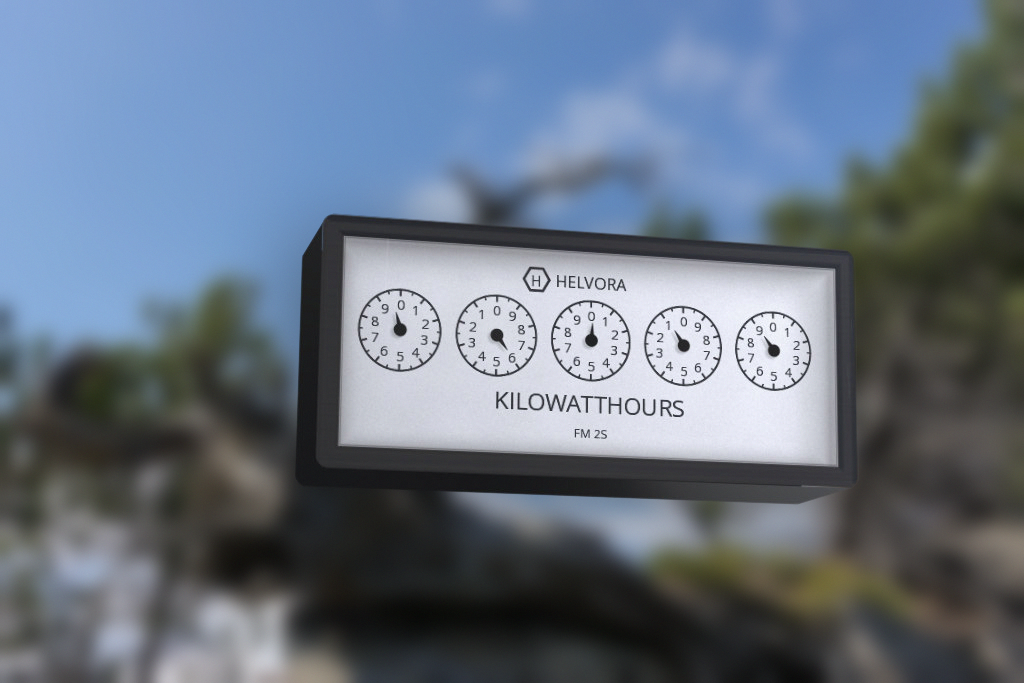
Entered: 96009 kWh
